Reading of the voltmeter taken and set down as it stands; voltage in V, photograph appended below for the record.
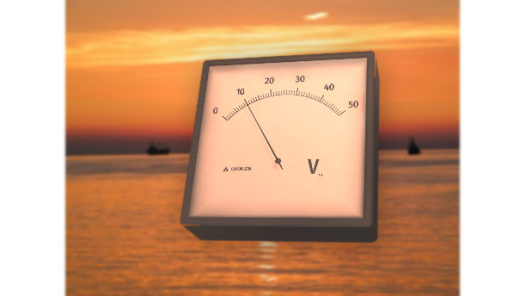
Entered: 10 V
